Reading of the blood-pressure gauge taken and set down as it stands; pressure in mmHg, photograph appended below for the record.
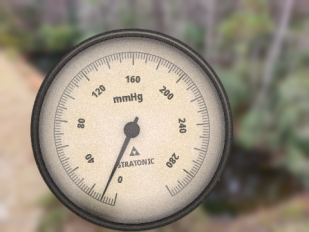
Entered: 10 mmHg
